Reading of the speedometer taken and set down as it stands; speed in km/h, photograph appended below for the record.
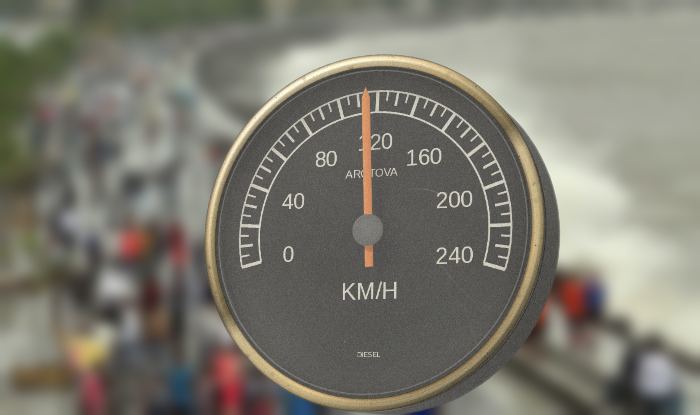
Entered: 115 km/h
